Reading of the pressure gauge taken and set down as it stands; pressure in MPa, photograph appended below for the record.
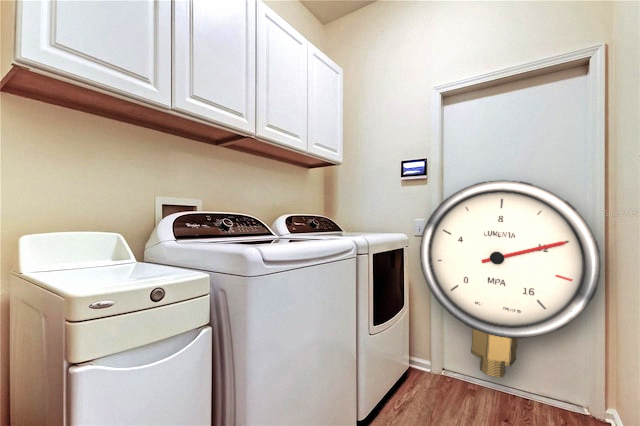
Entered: 12 MPa
